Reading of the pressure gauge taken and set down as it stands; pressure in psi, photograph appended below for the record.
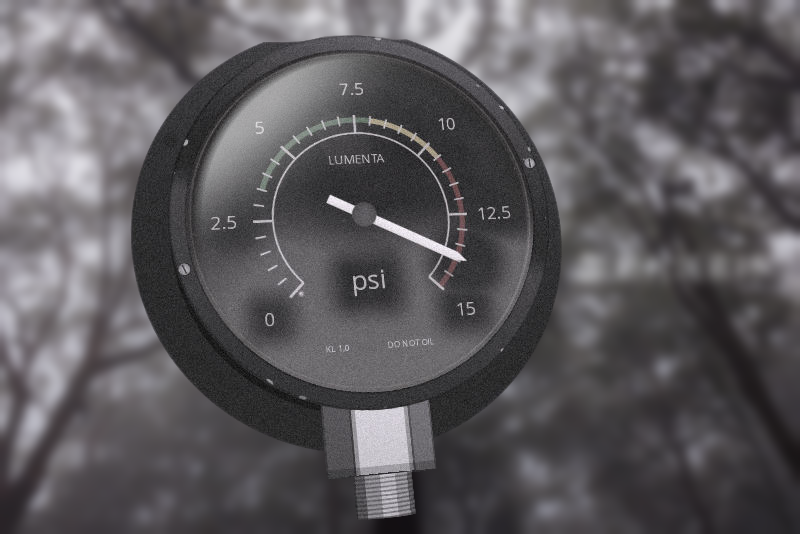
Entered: 14 psi
